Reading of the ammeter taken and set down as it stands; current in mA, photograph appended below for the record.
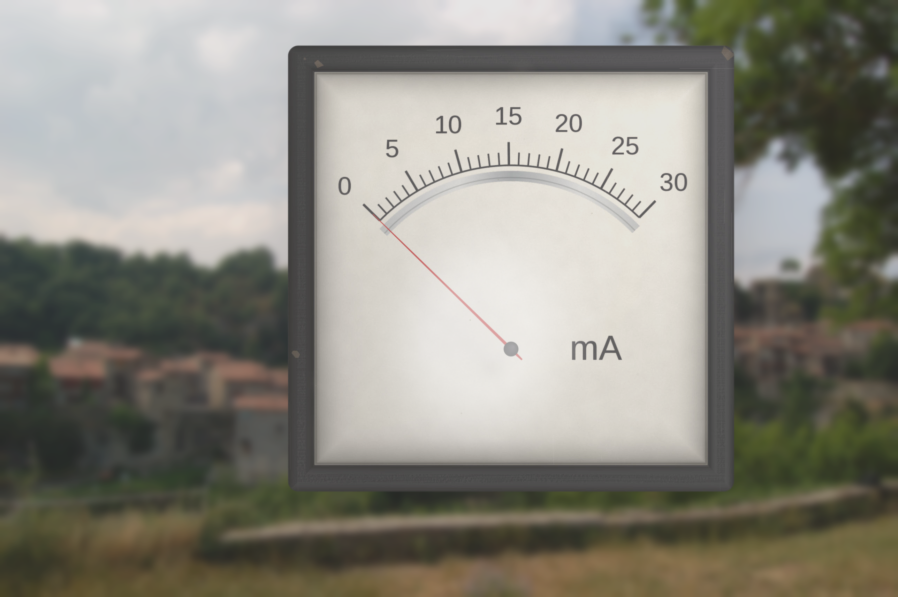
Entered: 0 mA
